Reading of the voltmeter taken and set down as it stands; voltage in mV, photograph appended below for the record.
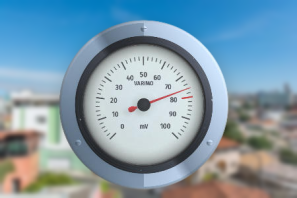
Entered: 76 mV
